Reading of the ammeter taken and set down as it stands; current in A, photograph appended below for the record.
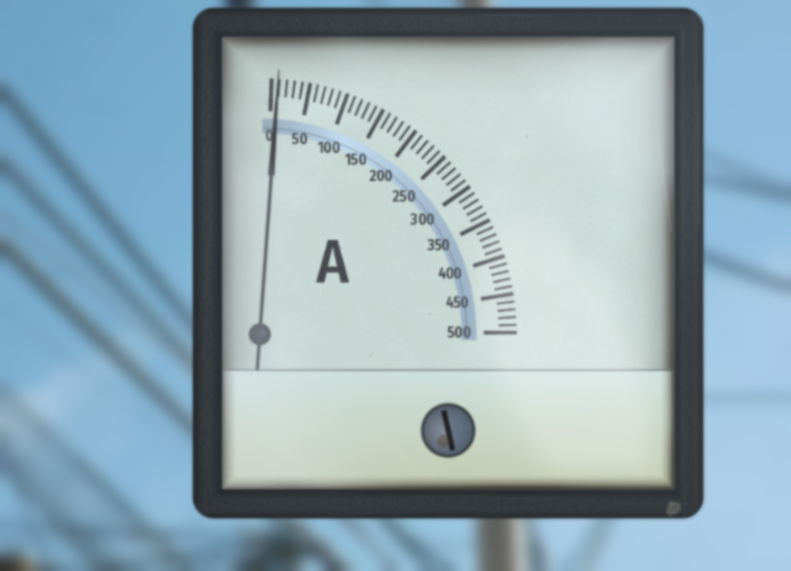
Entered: 10 A
